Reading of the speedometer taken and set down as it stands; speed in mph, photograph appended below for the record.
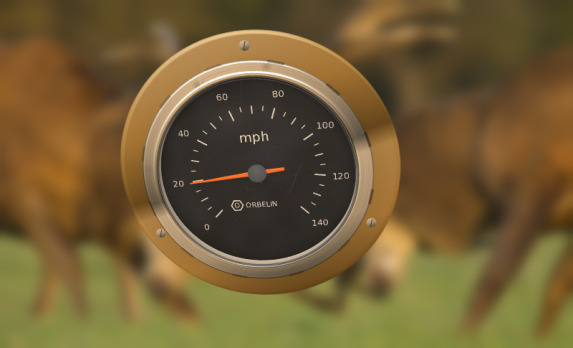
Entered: 20 mph
